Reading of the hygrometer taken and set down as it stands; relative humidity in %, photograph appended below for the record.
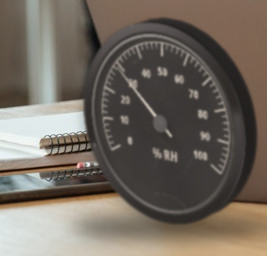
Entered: 30 %
